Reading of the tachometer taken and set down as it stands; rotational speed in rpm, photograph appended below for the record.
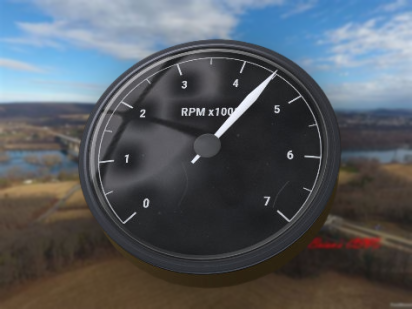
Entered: 4500 rpm
